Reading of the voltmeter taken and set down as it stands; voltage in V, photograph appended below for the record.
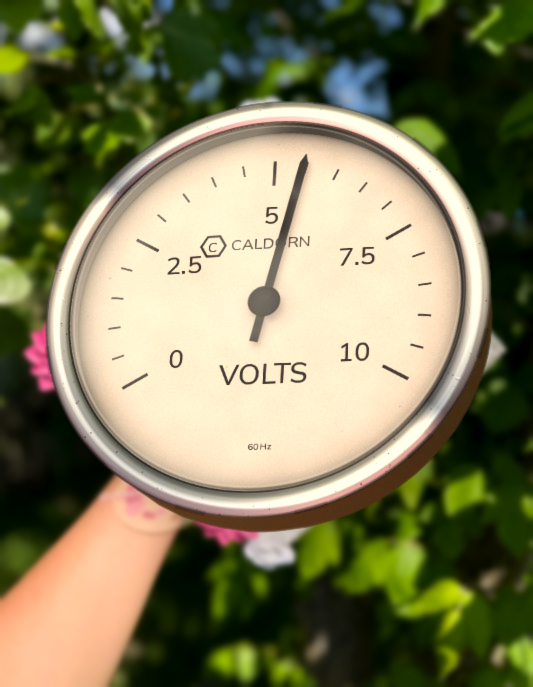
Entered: 5.5 V
